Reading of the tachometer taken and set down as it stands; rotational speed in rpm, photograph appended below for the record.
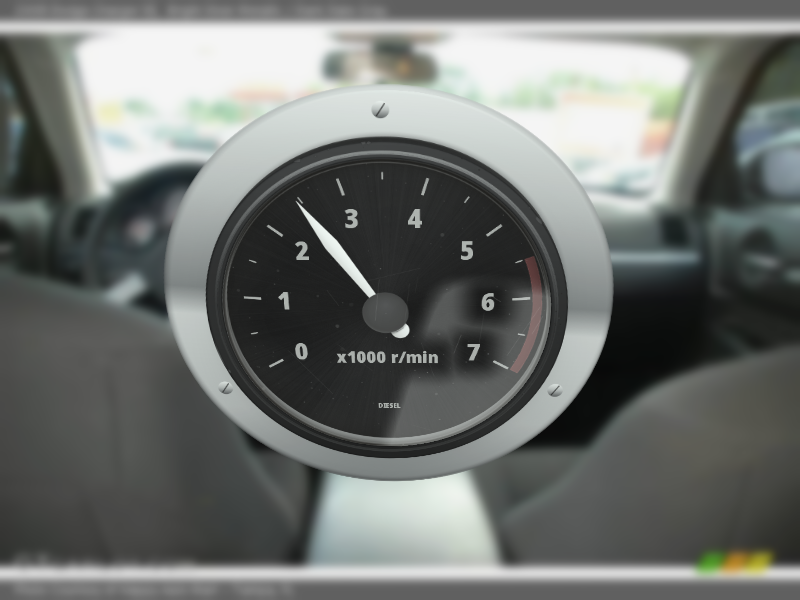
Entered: 2500 rpm
